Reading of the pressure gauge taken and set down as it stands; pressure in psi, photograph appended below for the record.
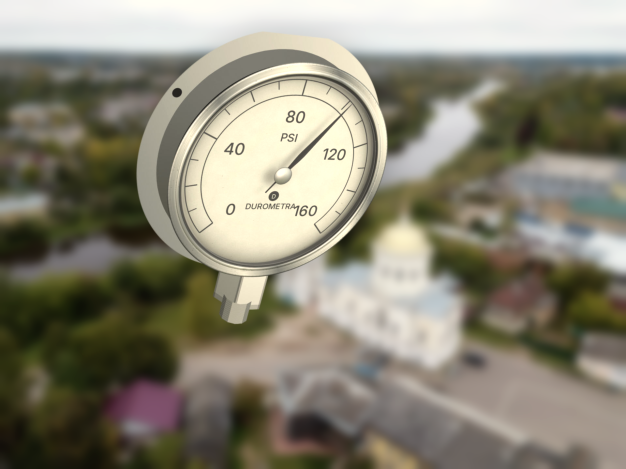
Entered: 100 psi
